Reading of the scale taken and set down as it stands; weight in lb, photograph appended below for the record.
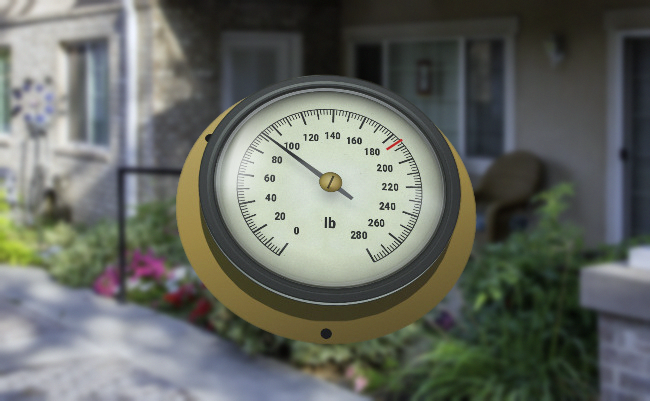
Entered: 90 lb
